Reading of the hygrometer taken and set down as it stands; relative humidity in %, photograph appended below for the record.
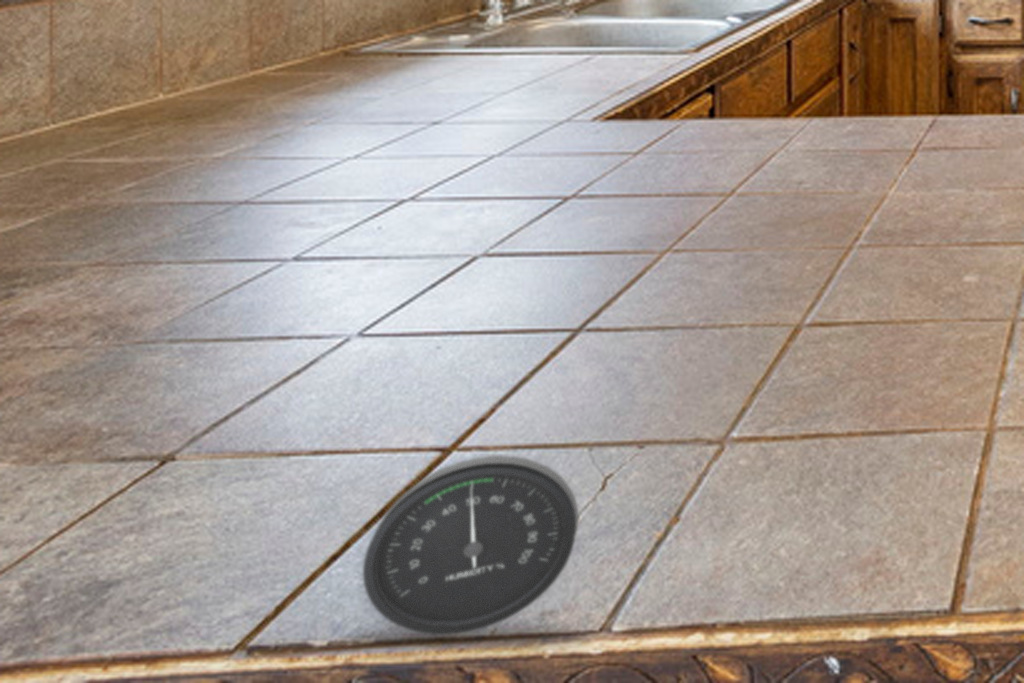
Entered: 50 %
